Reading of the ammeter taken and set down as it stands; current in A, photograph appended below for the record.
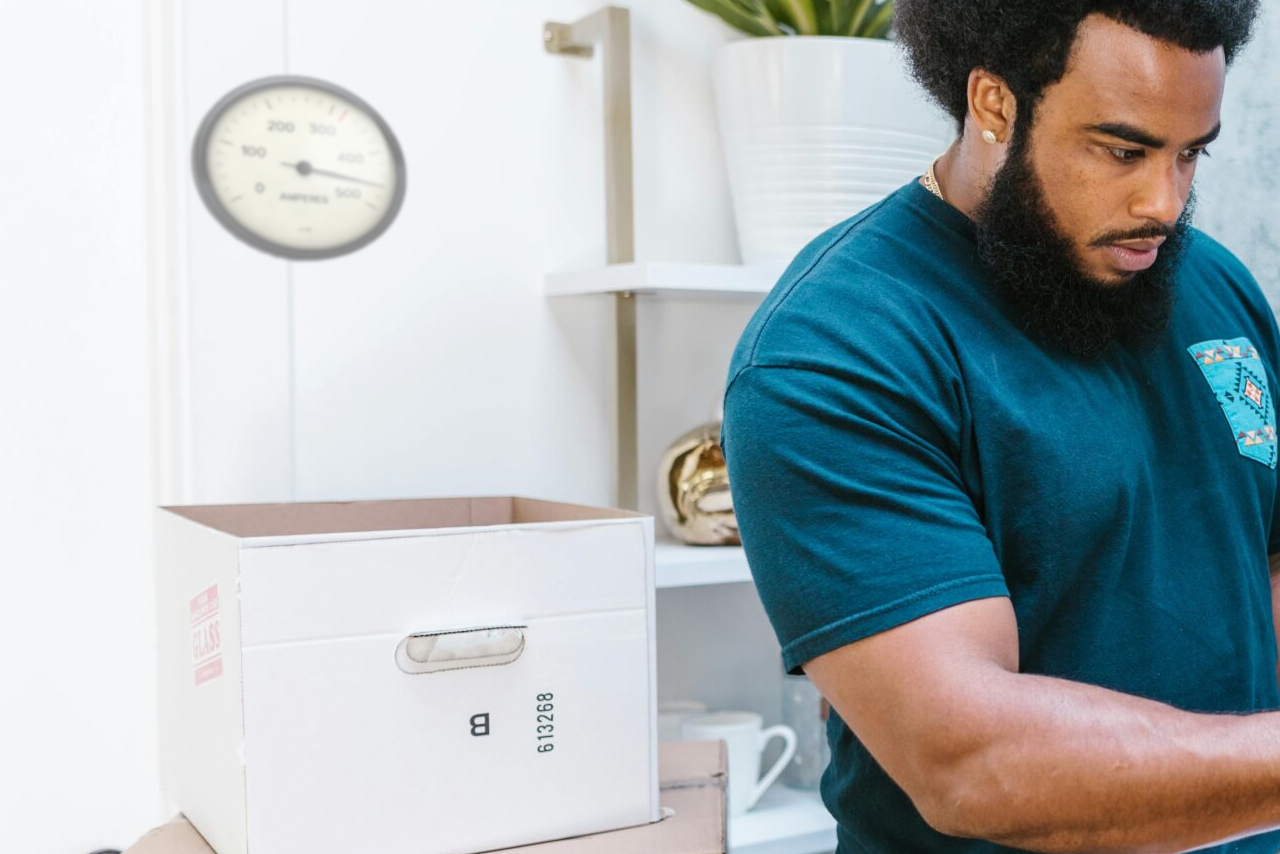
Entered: 460 A
